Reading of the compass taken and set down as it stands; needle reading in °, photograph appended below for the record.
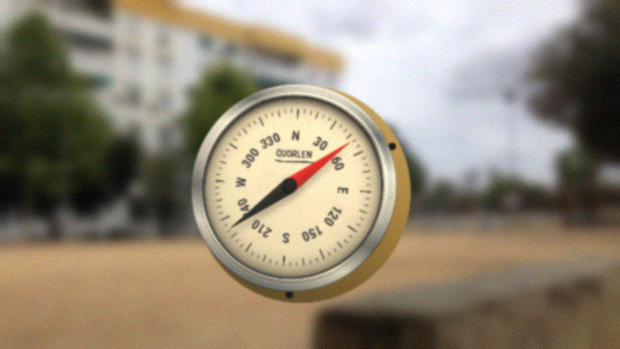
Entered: 50 °
